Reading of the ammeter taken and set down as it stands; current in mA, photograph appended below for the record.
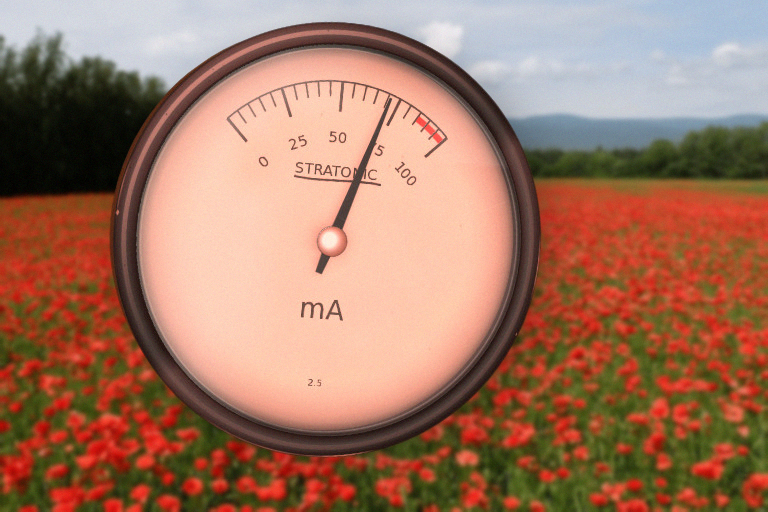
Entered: 70 mA
